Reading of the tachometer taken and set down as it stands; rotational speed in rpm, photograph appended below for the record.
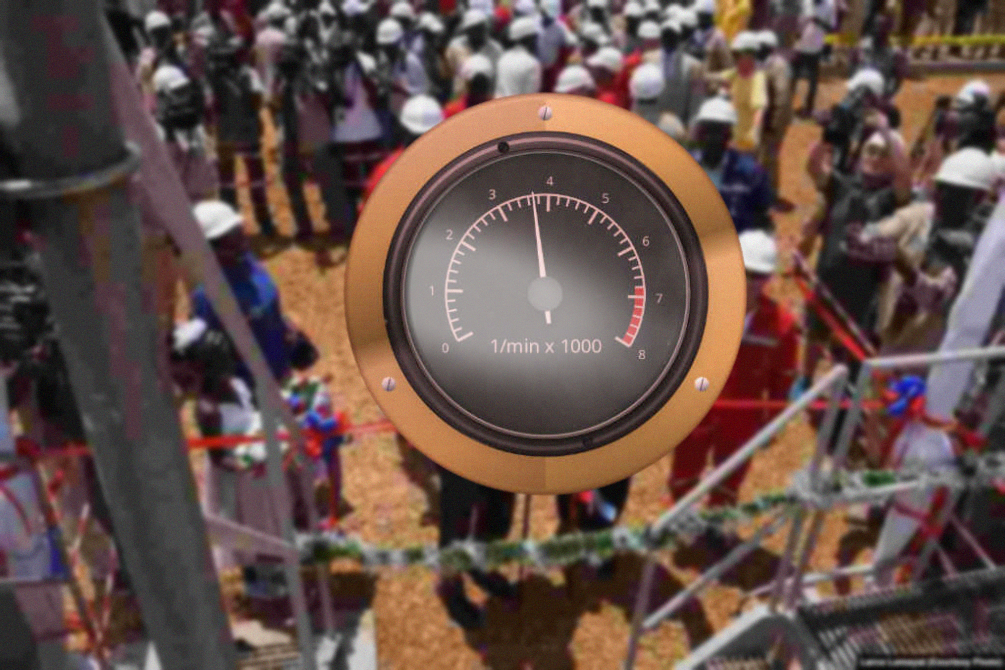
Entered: 3700 rpm
